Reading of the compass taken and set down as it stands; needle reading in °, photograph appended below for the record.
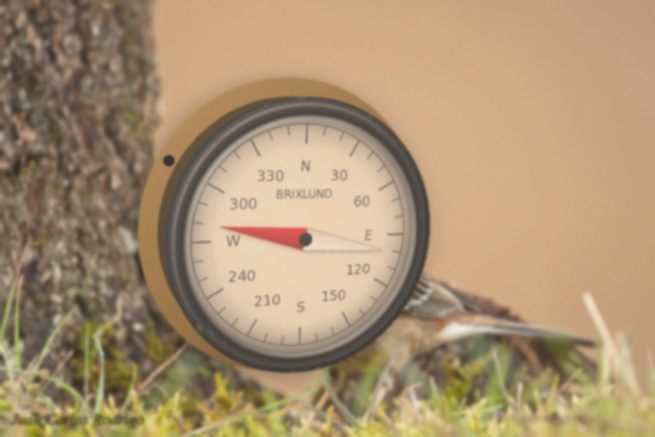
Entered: 280 °
